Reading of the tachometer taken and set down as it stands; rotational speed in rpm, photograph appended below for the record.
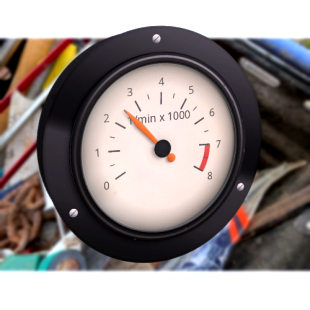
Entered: 2500 rpm
